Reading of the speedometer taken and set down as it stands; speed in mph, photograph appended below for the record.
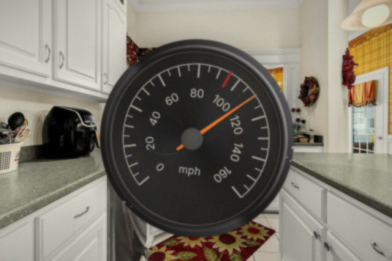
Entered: 110 mph
